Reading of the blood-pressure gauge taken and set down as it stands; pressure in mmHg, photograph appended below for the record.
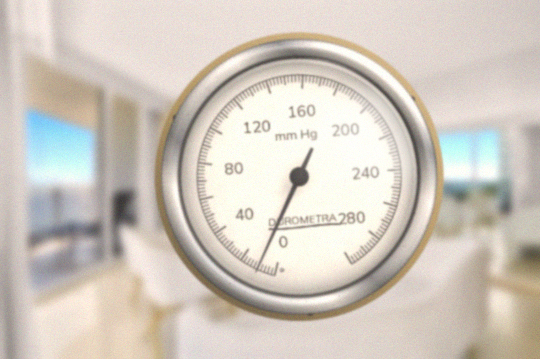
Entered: 10 mmHg
